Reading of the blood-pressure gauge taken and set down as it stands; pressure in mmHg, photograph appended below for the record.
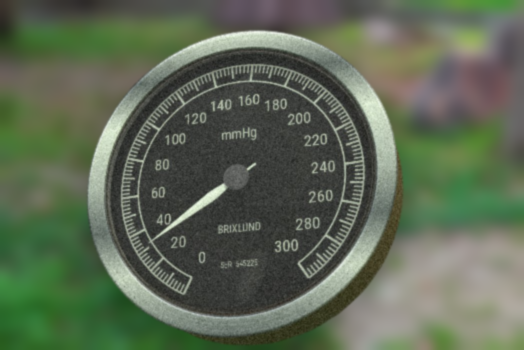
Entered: 30 mmHg
